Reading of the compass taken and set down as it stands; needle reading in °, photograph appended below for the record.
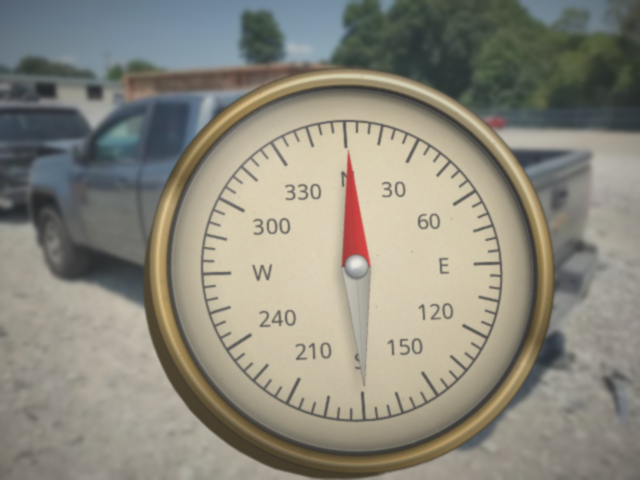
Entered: 0 °
